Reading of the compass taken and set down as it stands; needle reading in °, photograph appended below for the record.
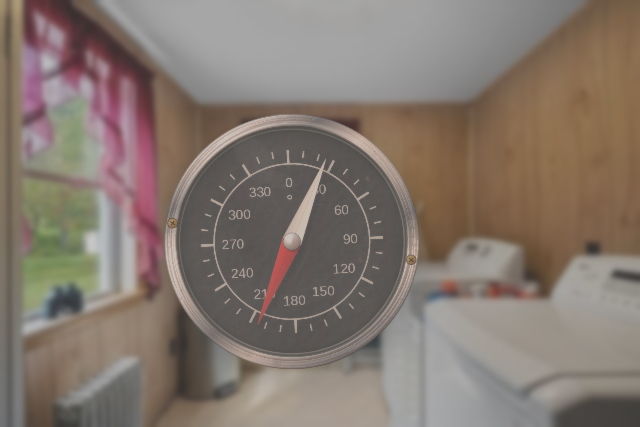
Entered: 205 °
